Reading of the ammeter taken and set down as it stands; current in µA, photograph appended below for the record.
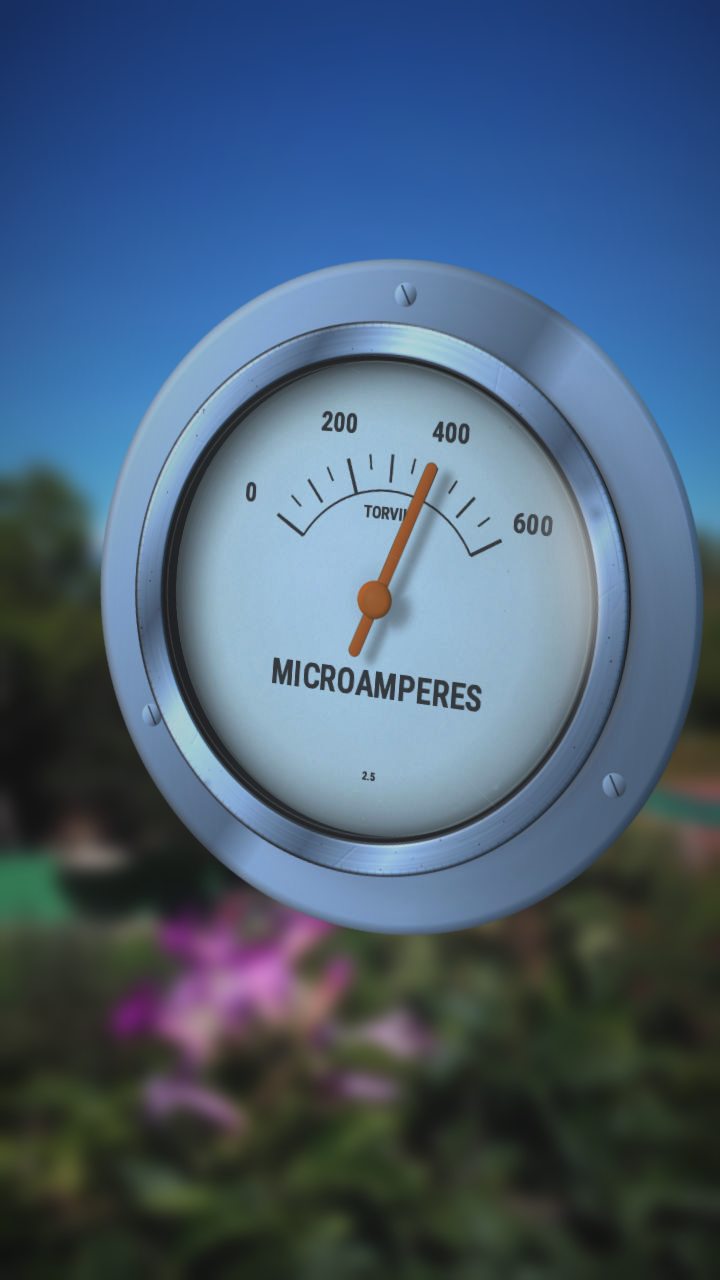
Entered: 400 µA
